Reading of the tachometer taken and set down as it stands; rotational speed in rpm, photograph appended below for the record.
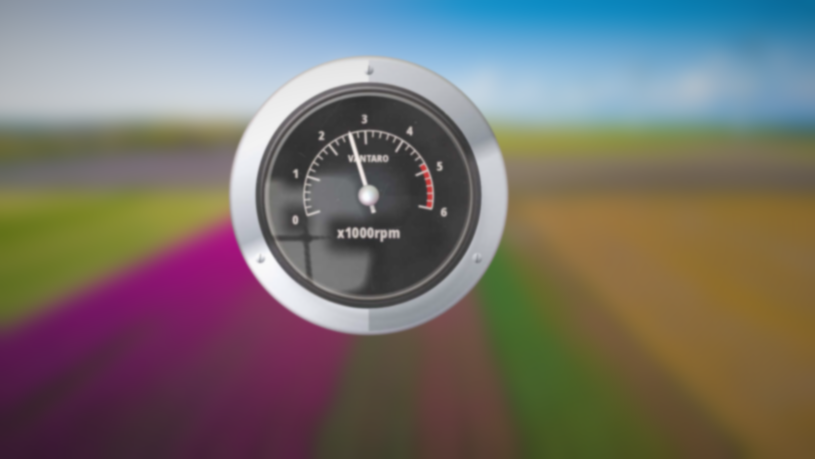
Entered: 2600 rpm
